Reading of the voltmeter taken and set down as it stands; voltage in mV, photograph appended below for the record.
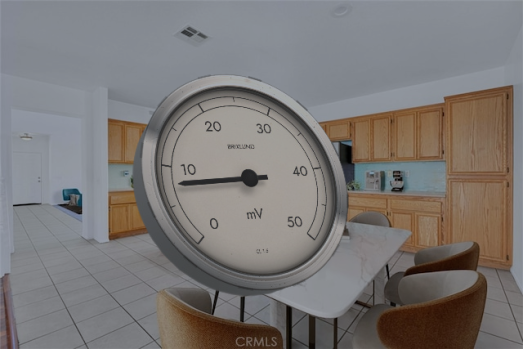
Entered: 7.5 mV
